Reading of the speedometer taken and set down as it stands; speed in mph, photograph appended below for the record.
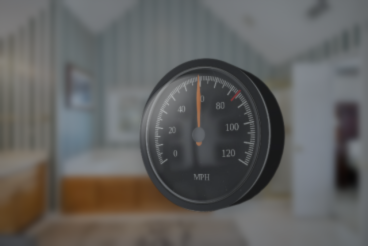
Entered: 60 mph
